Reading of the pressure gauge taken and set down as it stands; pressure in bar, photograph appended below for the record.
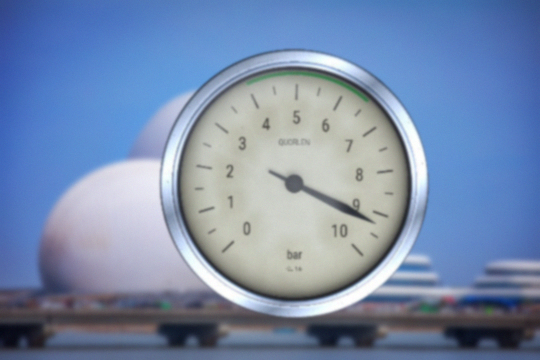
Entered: 9.25 bar
